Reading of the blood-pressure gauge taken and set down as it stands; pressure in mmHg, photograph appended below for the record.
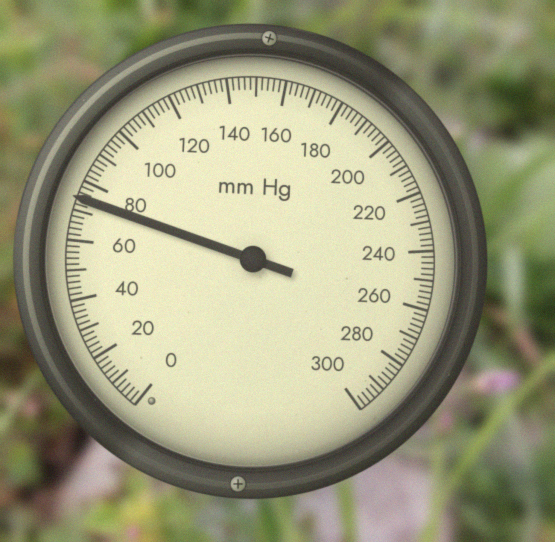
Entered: 74 mmHg
